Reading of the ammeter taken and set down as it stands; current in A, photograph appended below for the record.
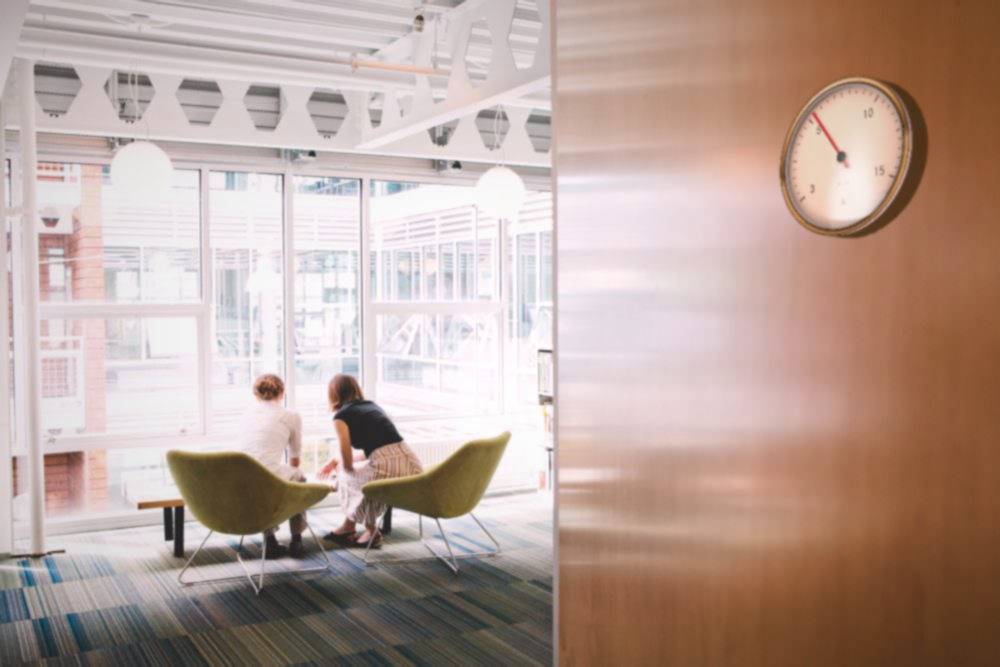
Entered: 5.5 A
